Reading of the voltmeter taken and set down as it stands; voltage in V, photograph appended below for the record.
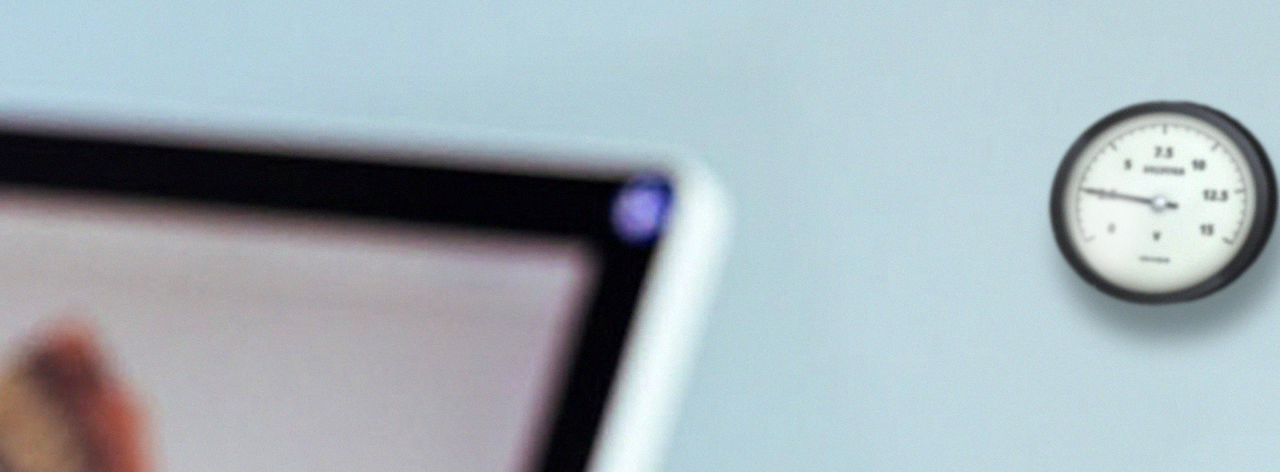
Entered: 2.5 V
